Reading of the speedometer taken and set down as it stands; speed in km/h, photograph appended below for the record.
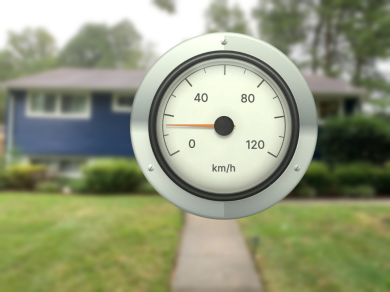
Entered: 15 km/h
